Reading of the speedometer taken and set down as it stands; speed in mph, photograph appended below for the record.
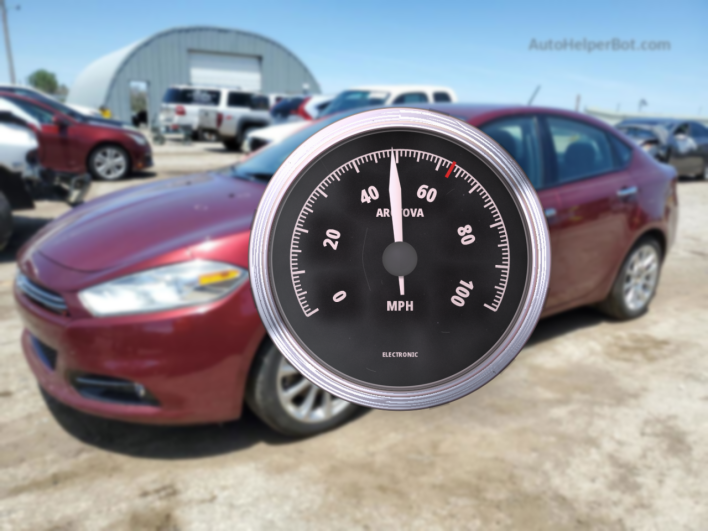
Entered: 49 mph
